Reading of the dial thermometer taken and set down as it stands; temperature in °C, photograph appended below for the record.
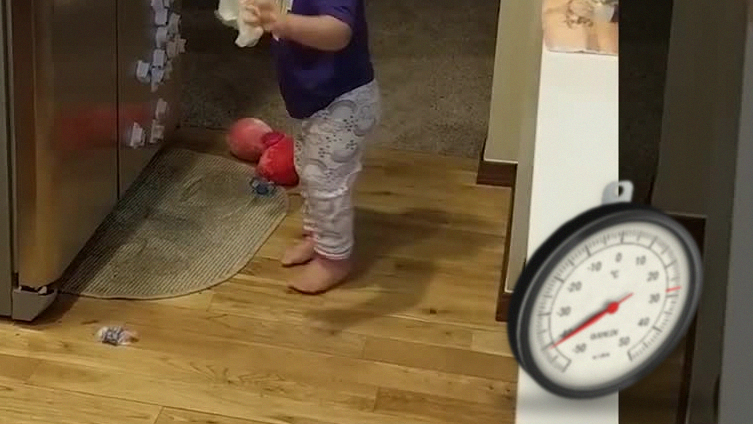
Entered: -40 °C
